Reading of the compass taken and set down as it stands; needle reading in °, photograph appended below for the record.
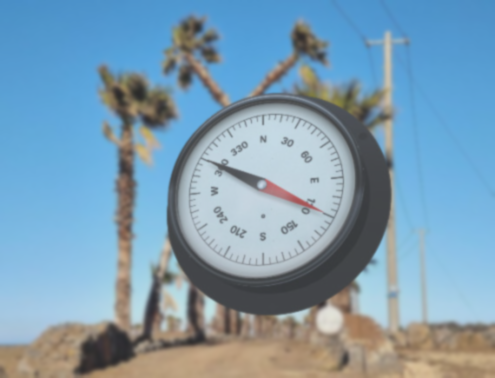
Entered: 120 °
